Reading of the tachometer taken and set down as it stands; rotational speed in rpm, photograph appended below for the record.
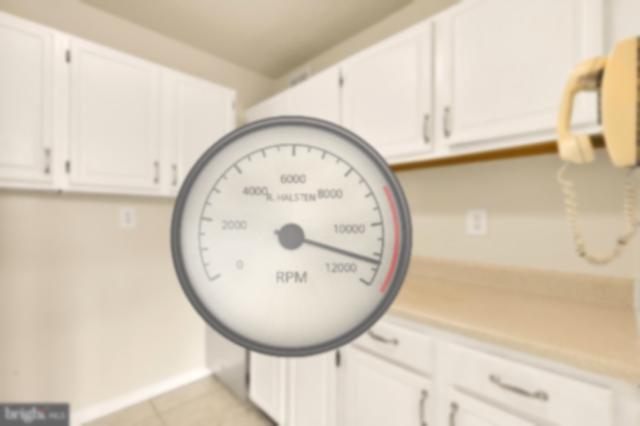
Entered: 11250 rpm
